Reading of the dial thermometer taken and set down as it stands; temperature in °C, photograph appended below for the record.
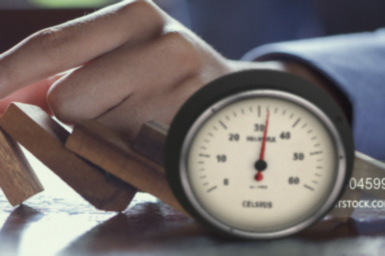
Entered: 32 °C
